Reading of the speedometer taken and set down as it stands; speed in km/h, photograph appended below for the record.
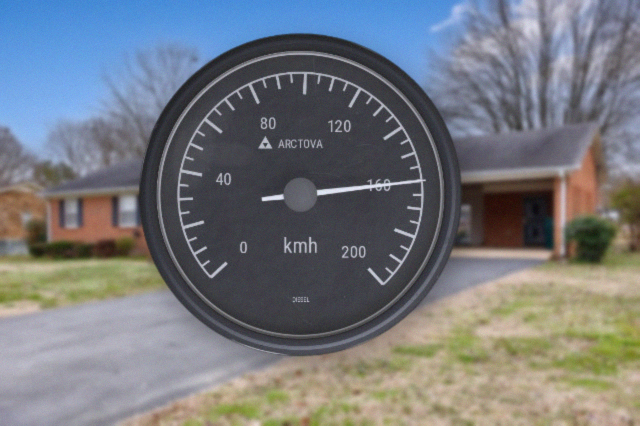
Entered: 160 km/h
